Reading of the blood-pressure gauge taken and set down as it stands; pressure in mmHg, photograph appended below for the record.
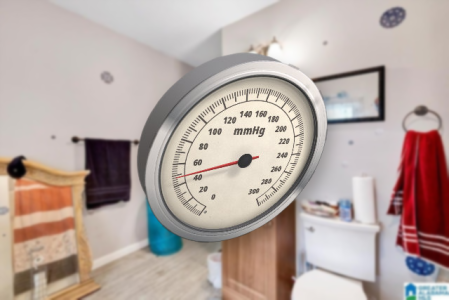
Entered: 50 mmHg
